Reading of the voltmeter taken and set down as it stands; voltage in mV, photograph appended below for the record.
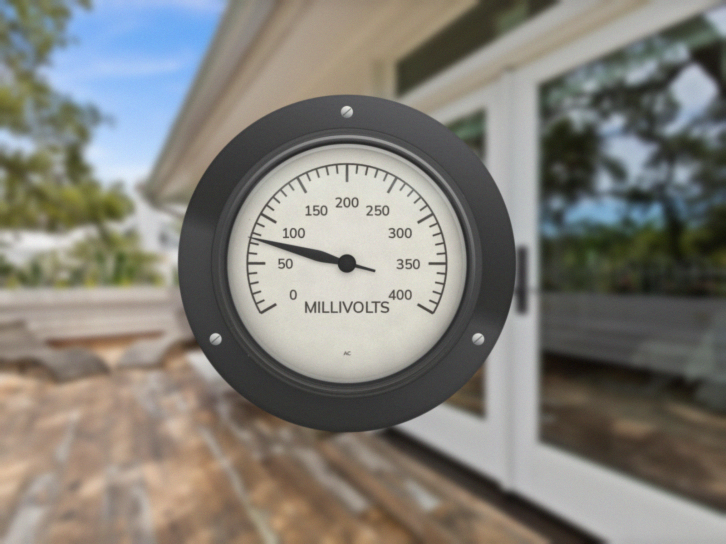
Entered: 75 mV
